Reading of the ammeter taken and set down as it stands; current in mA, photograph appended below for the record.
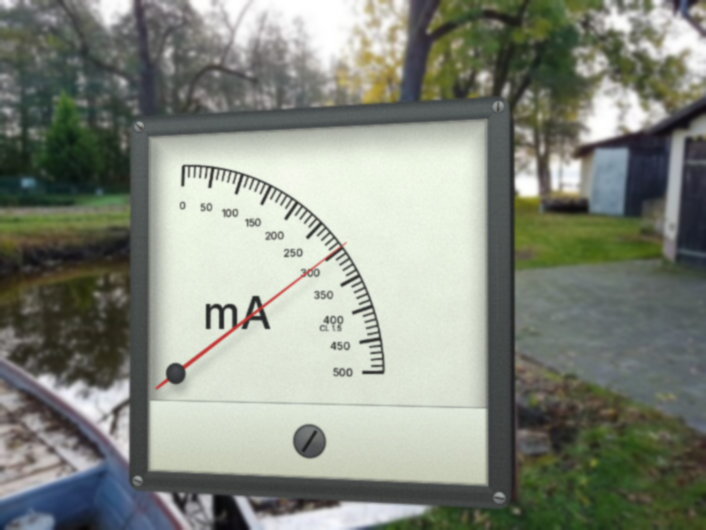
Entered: 300 mA
